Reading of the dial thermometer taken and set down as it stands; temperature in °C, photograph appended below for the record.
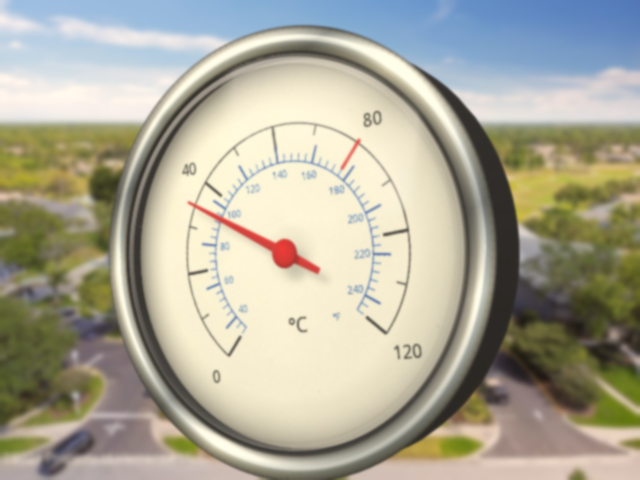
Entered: 35 °C
